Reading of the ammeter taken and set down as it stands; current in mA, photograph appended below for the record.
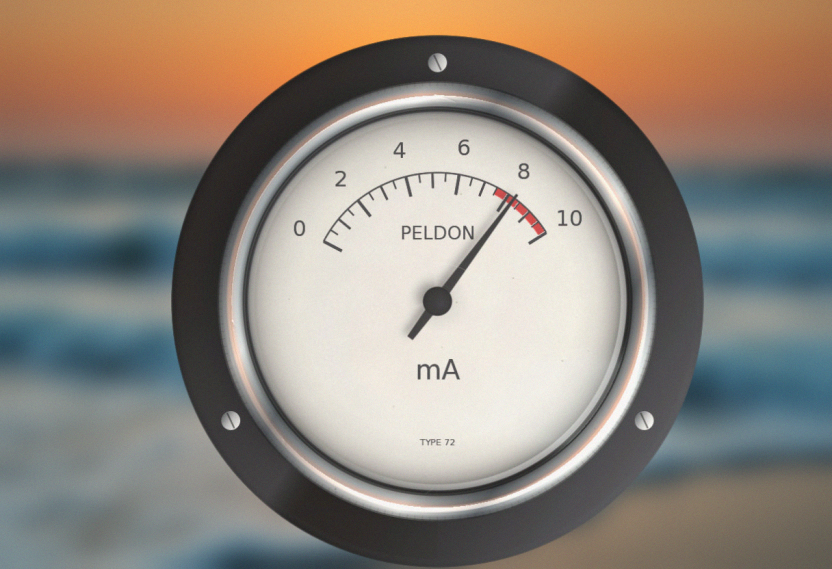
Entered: 8.25 mA
